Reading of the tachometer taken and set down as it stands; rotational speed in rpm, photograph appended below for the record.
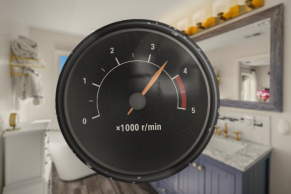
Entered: 3500 rpm
